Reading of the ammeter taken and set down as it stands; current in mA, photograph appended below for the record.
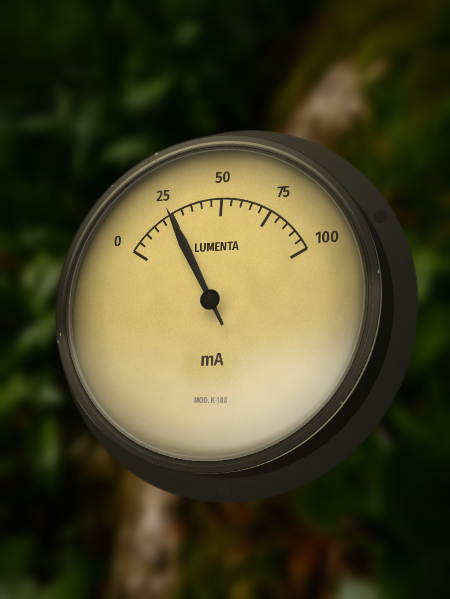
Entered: 25 mA
